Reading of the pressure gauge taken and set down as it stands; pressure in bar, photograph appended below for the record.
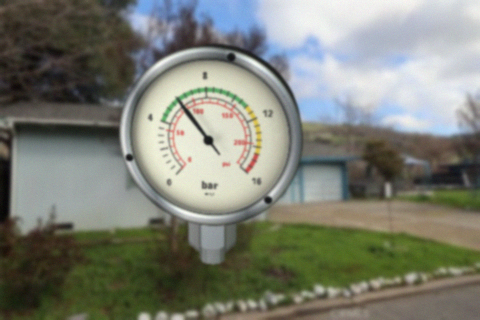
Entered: 6 bar
